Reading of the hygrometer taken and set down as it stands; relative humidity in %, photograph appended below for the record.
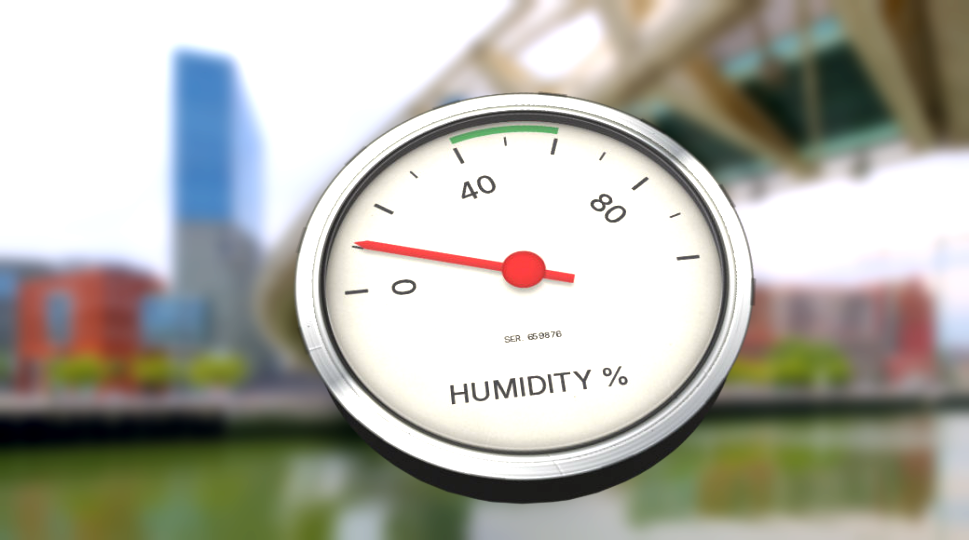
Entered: 10 %
